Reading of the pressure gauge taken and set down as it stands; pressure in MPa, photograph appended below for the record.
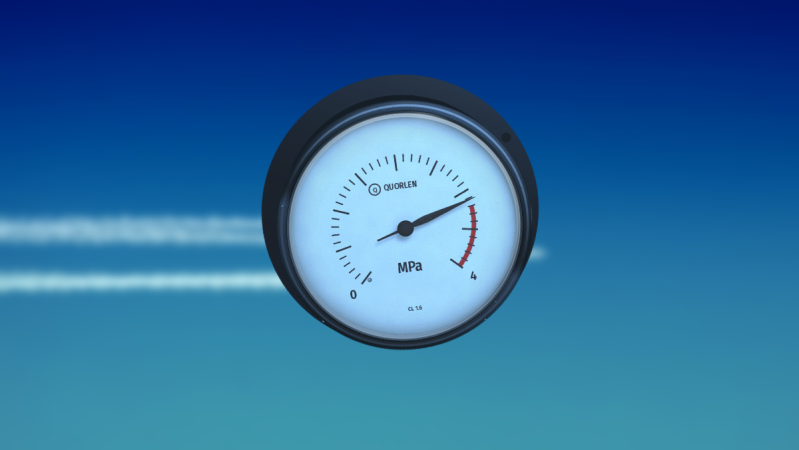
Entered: 3.1 MPa
